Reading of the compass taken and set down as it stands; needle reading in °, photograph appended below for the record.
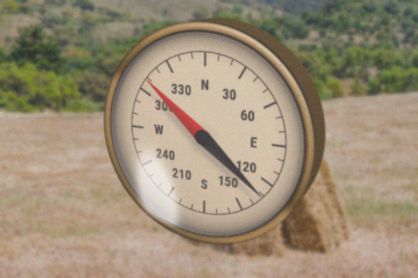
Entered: 310 °
